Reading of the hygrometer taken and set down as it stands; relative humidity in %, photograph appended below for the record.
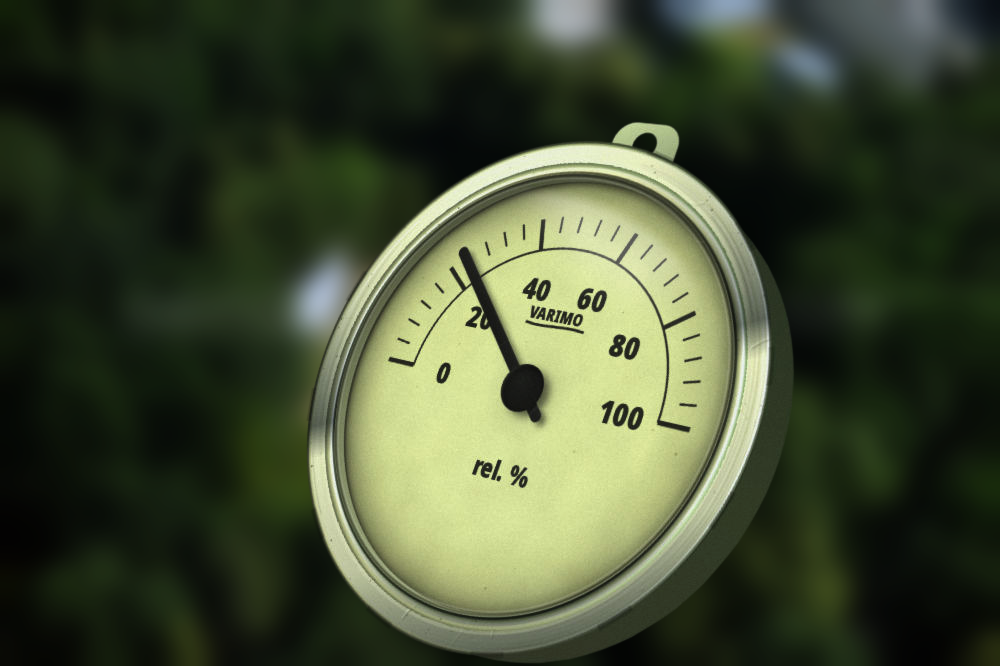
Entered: 24 %
